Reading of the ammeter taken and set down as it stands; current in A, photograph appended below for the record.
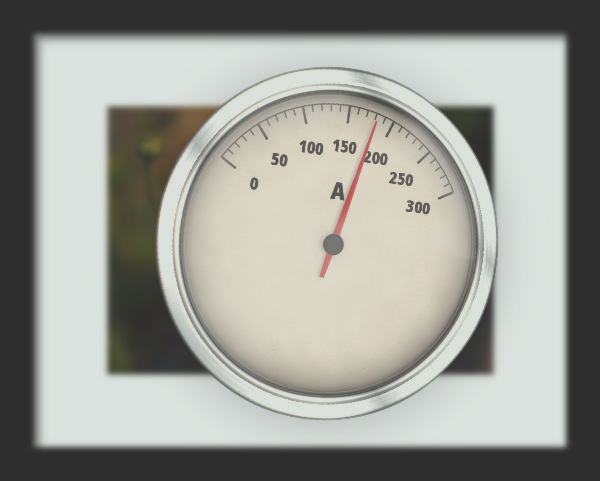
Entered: 180 A
